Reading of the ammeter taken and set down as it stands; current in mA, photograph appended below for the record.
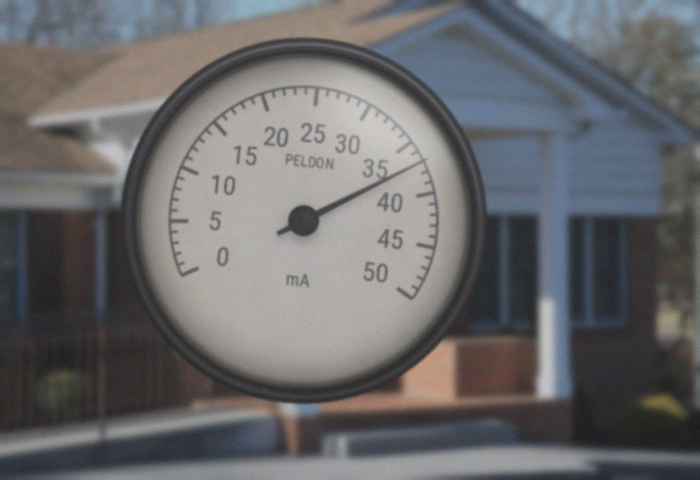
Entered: 37 mA
